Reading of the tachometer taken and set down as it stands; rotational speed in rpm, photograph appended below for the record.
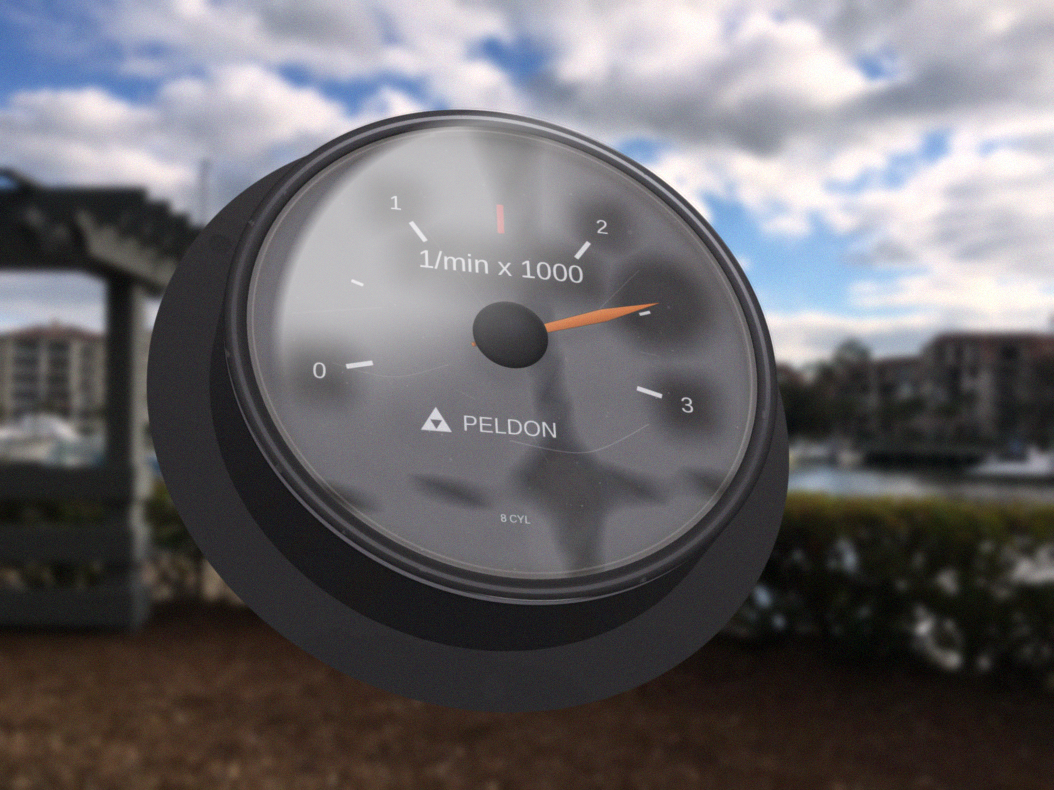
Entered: 2500 rpm
